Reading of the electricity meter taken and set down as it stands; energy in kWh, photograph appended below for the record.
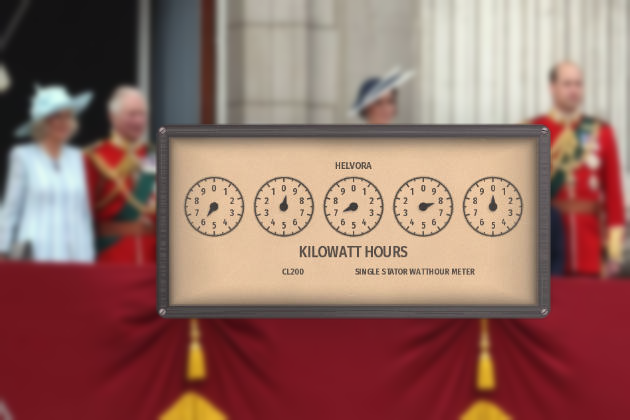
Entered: 59680 kWh
